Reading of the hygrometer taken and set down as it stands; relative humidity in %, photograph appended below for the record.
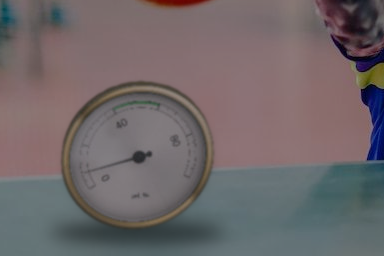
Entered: 8 %
